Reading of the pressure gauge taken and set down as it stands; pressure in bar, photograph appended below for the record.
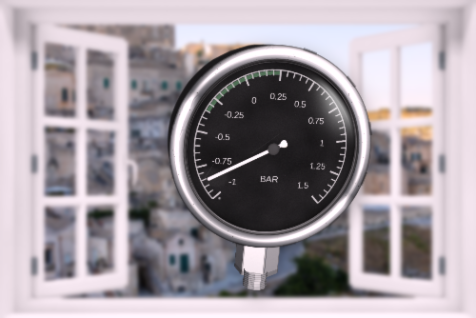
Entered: -0.85 bar
